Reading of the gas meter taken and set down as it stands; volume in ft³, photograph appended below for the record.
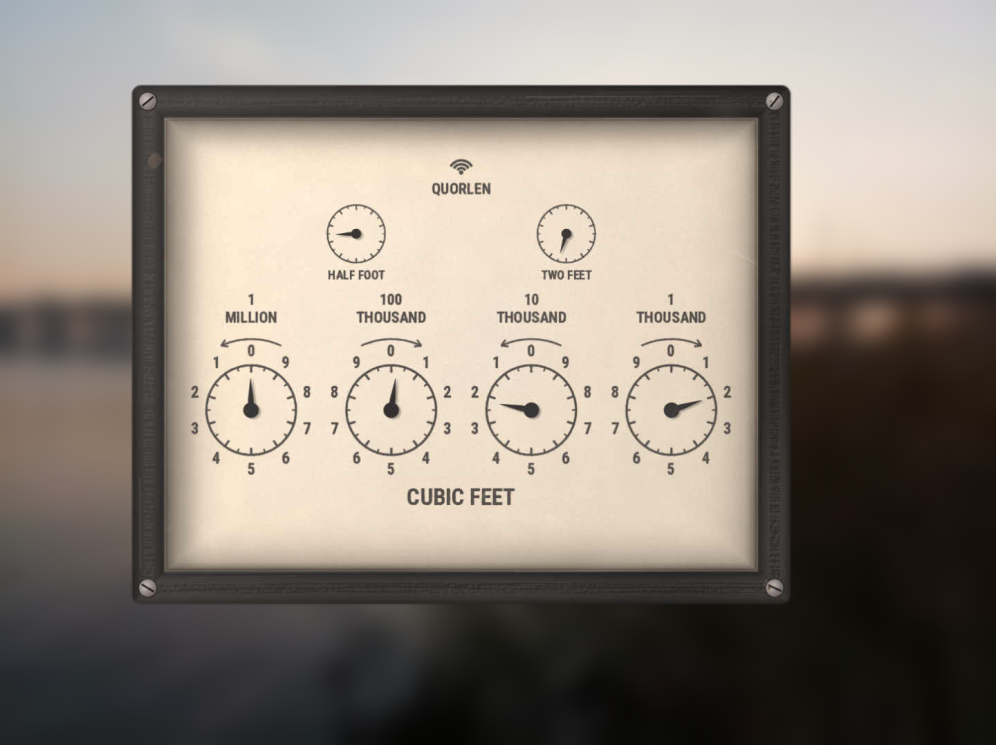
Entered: 2200 ft³
